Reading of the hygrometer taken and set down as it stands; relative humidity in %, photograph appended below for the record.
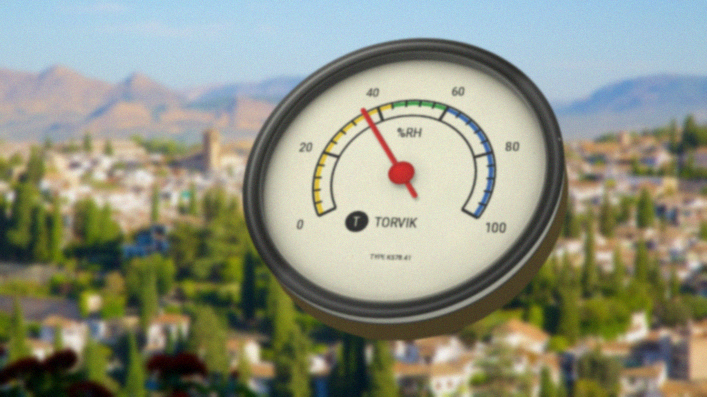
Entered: 36 %
